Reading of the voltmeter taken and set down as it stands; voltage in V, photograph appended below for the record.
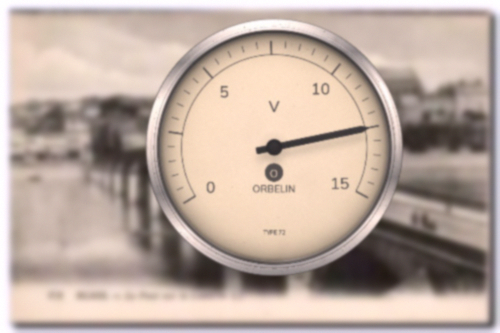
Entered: 12.5 V
